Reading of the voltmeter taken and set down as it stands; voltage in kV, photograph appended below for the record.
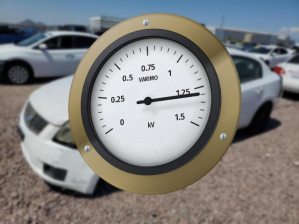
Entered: 1.3 kV
